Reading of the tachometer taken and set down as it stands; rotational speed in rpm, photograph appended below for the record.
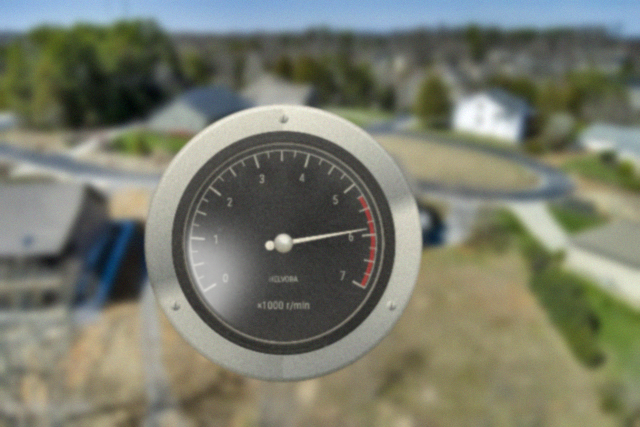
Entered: 5875 rpm
